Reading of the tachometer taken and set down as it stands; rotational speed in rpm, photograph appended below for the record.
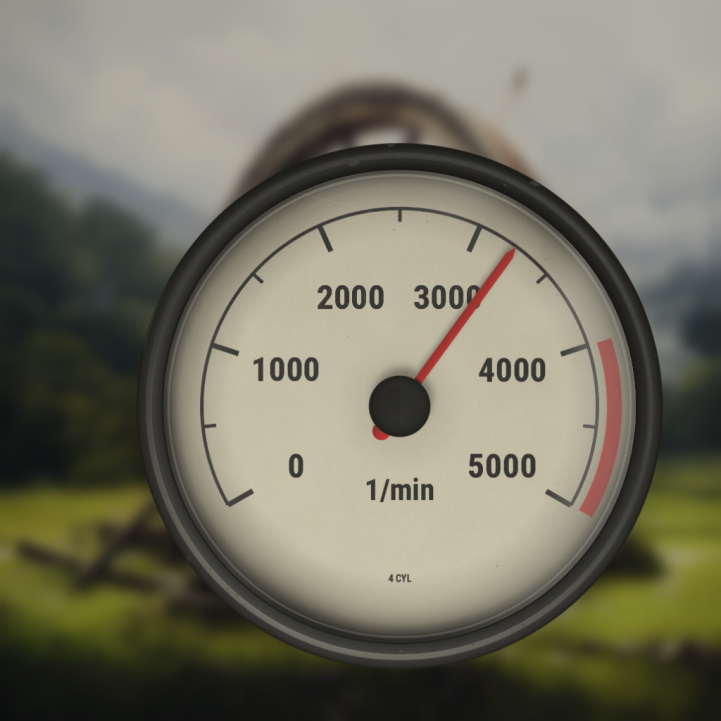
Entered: 3250 rpm
